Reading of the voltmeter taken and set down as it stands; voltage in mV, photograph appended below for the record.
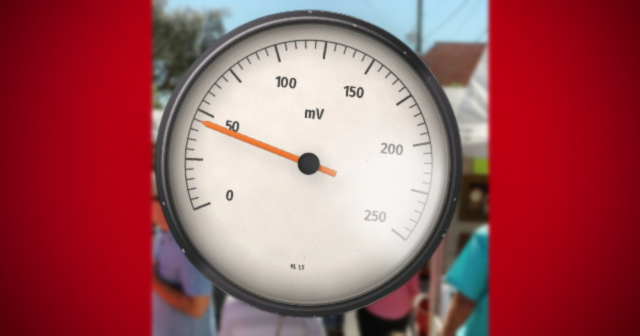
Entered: 45 mV
